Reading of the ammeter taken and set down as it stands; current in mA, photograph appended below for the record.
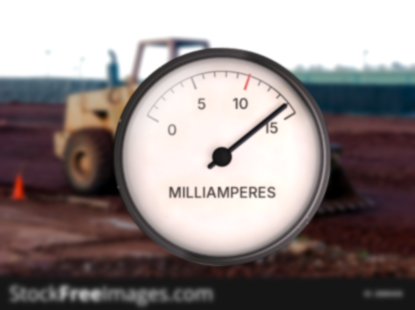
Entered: 14 mA
